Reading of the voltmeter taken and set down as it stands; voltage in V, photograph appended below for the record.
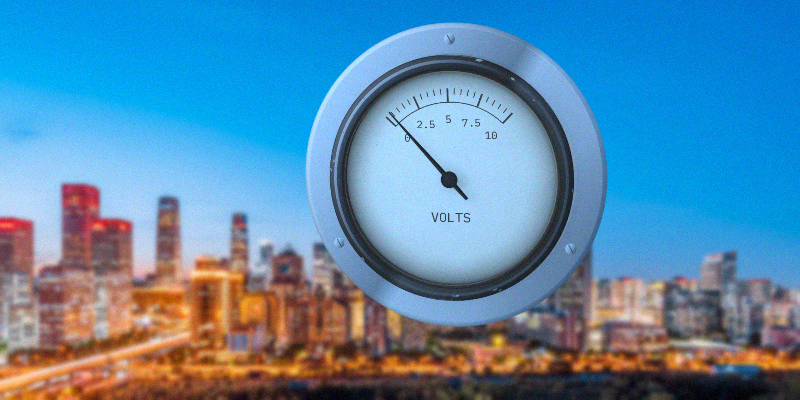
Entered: 0.5 V
